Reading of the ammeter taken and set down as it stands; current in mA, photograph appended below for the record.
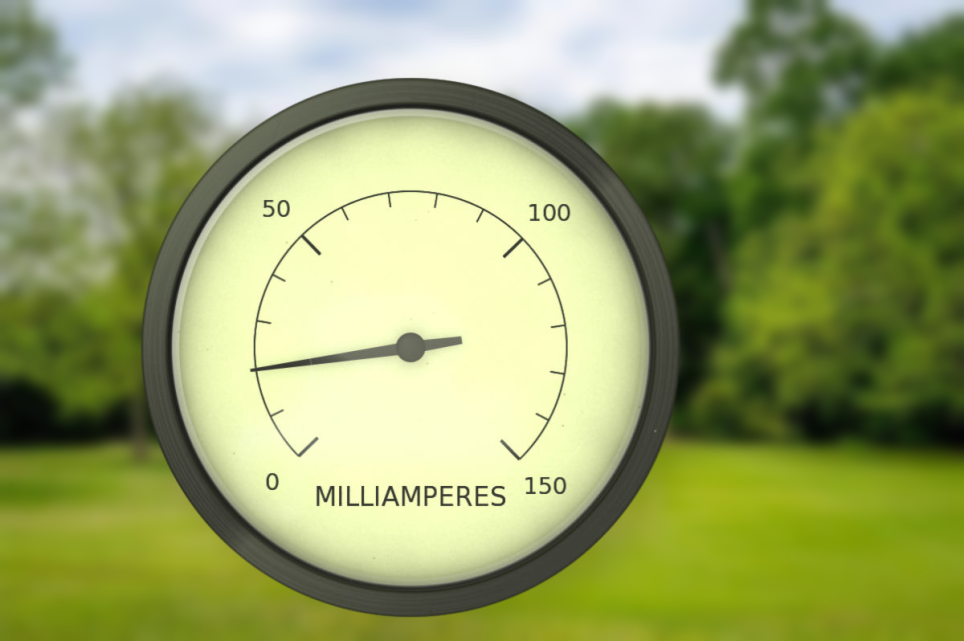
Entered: 20 mA
